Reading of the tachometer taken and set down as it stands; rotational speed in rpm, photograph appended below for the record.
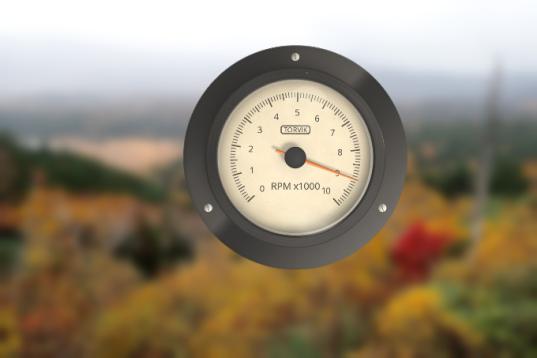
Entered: 9000 rpm
